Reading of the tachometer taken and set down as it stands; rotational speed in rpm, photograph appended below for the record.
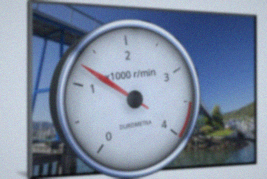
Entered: 1250 rpm
